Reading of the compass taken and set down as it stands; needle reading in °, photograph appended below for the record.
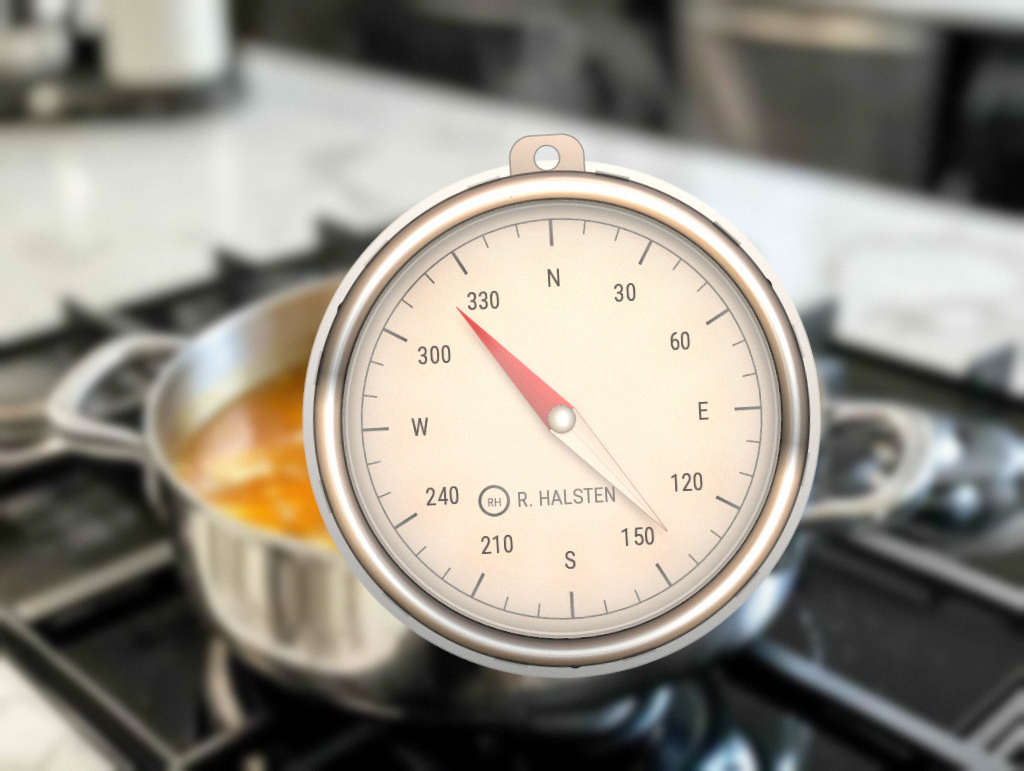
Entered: 320 °
